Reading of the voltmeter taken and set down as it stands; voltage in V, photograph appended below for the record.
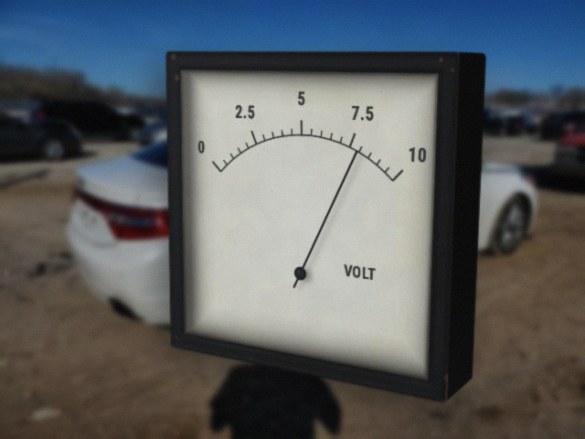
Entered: 8 V
